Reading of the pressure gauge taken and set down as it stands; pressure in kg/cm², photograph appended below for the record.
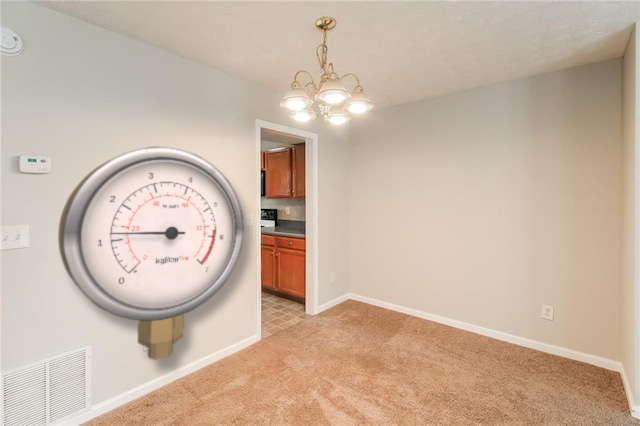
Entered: 1.2 kg/cm²
